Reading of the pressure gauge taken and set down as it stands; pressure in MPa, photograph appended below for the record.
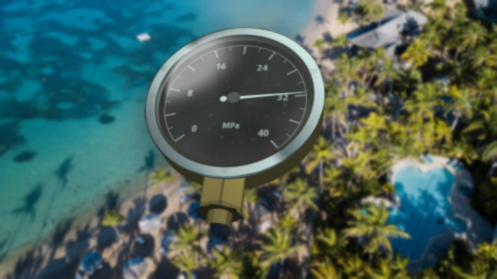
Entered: 32 MPa
